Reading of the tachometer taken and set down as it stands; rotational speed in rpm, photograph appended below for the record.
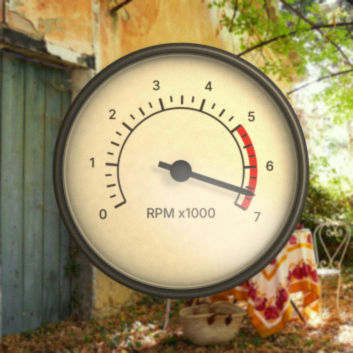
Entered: 6625 rpm
